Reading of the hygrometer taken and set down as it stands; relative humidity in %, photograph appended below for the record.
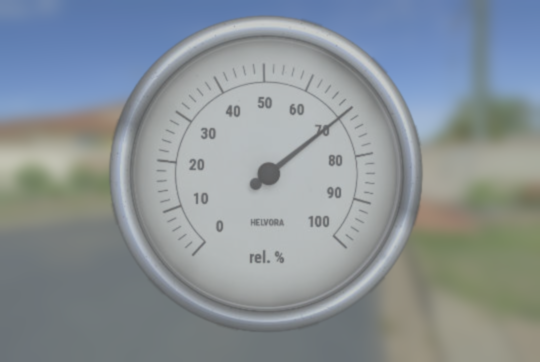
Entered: 70 %
